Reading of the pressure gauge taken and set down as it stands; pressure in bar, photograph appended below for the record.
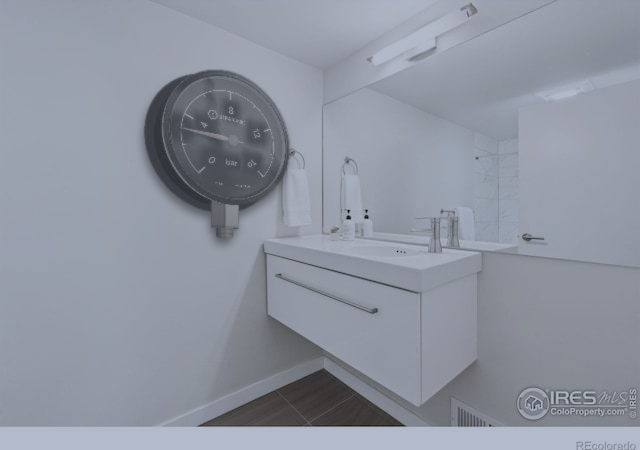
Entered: 3 bar
